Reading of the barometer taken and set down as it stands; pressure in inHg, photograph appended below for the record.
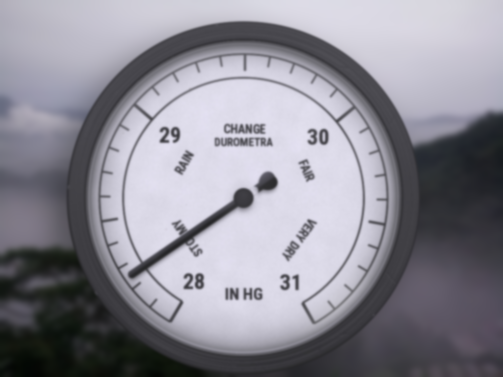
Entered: 28.25 inHg
